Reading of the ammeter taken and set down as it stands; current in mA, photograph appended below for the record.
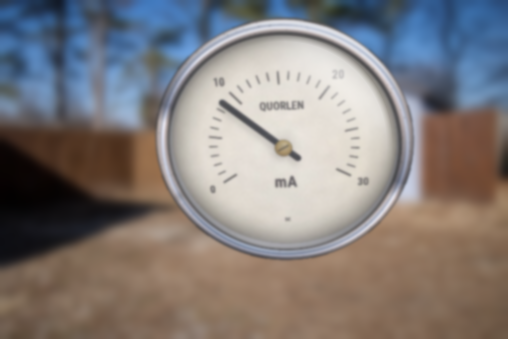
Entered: 9 mA
